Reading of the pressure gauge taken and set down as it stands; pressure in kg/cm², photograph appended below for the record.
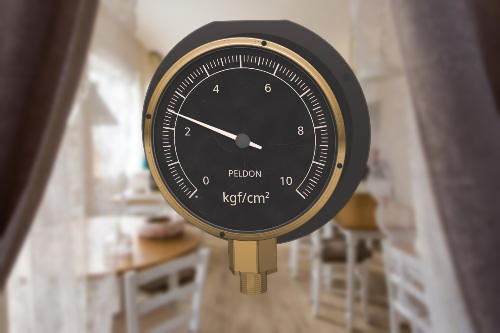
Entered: 2.5 kg/cm²
